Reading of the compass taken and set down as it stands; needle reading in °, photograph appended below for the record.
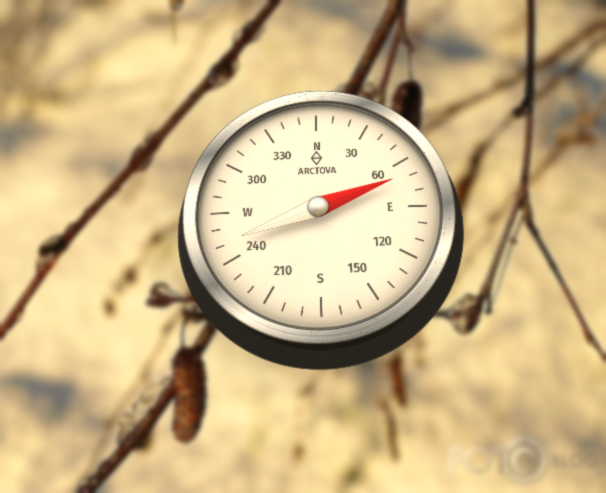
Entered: 70 °
